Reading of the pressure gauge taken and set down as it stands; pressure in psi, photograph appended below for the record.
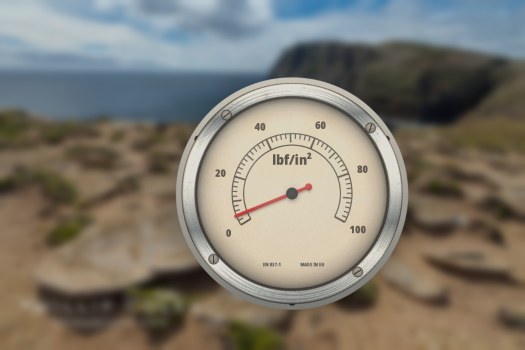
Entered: 4 psi
